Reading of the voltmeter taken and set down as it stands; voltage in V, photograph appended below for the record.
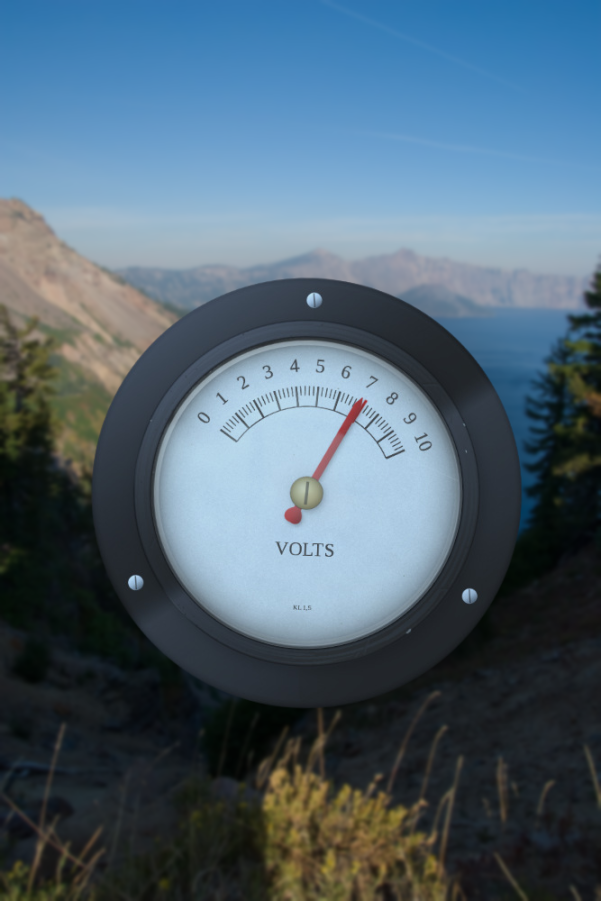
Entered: 7 V
